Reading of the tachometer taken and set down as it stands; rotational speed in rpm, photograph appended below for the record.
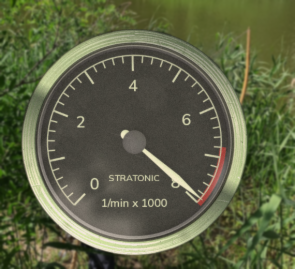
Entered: 7900 rpm
